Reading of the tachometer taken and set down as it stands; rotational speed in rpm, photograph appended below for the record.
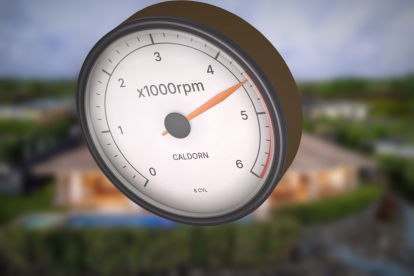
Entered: 4500 rpm
